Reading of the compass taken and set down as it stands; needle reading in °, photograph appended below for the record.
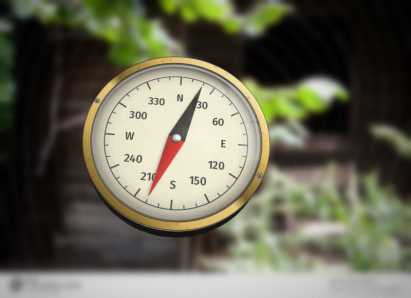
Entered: 200 °
